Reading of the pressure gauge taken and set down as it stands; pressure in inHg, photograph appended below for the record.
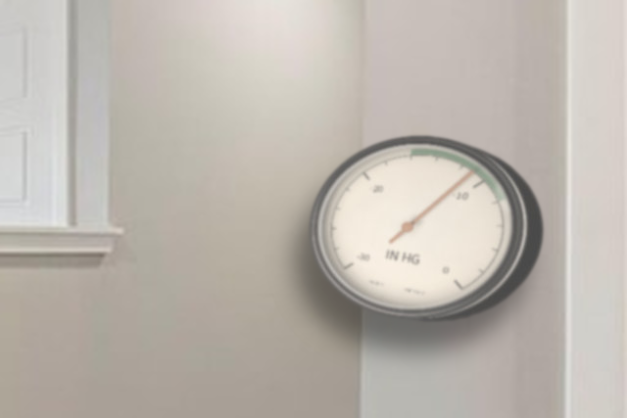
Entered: -11 inHg
